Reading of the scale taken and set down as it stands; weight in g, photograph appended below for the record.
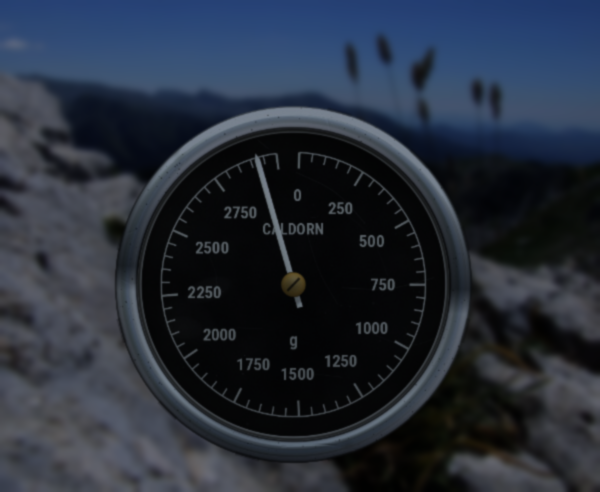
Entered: 2925 g
